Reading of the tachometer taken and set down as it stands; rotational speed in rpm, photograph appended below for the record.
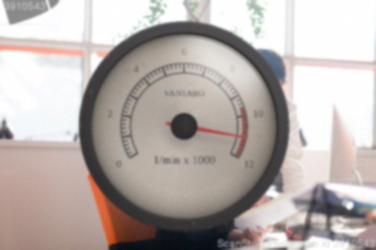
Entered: 11000 rpm
